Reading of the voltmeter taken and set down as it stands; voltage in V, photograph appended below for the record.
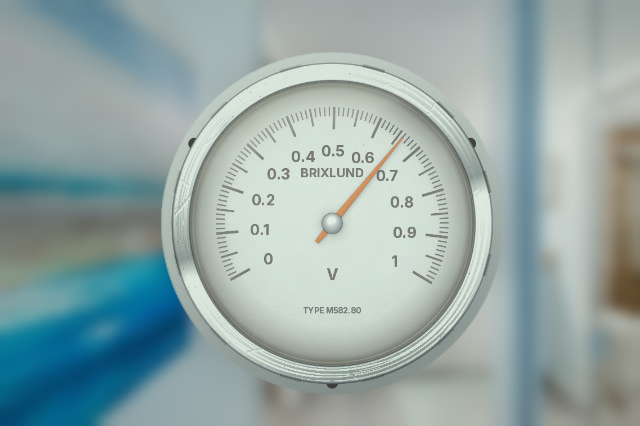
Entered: 0.66 V
